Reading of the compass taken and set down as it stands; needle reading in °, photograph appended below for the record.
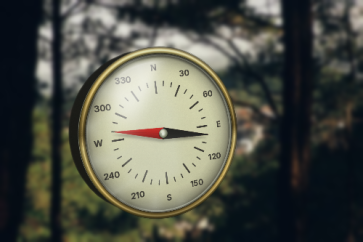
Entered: 280 °
